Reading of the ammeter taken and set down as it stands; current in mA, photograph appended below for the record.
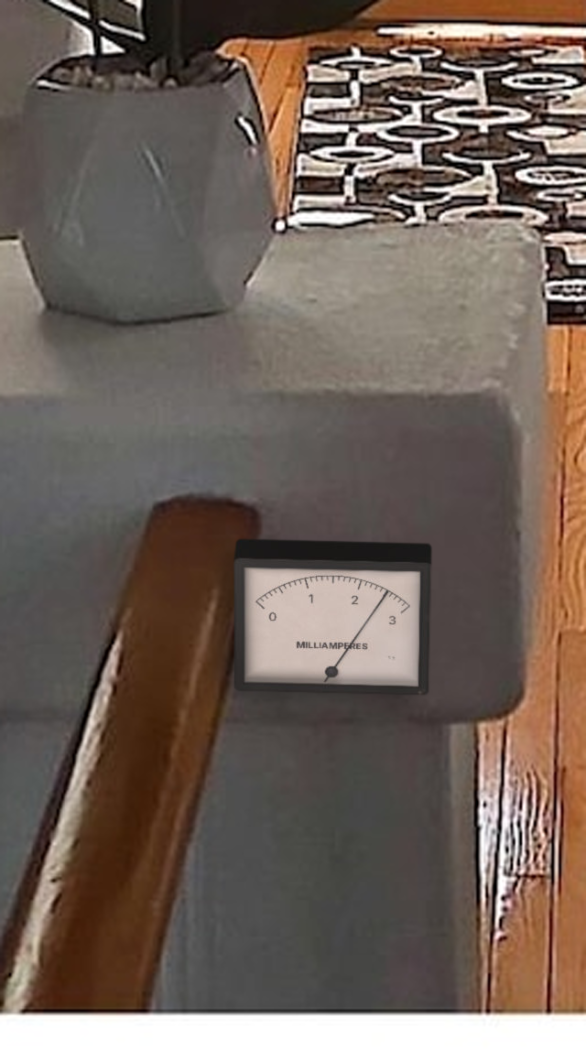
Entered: 2.5 mA
